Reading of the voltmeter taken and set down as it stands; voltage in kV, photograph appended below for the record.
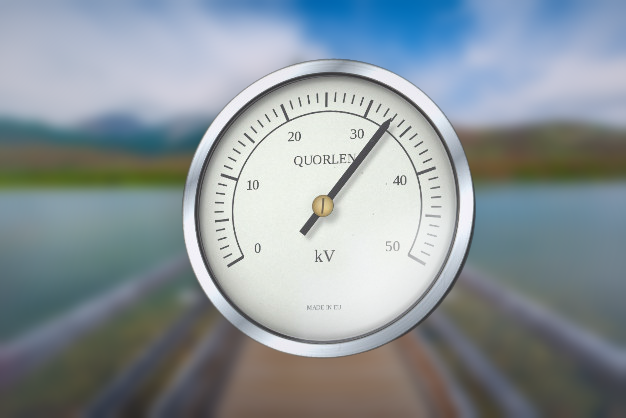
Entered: 33 kV
